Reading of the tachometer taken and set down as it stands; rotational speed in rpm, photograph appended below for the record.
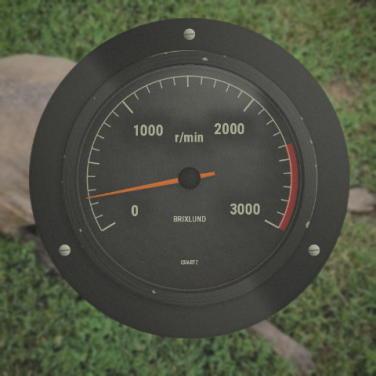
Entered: 250 rpm
